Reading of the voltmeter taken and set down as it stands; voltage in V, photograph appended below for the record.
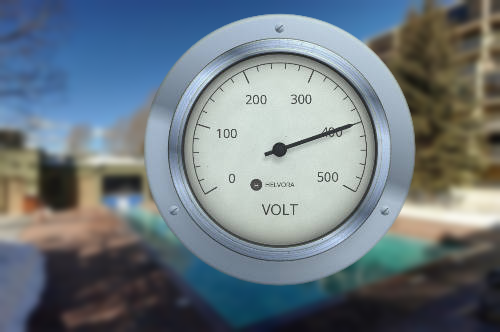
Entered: 400 V
